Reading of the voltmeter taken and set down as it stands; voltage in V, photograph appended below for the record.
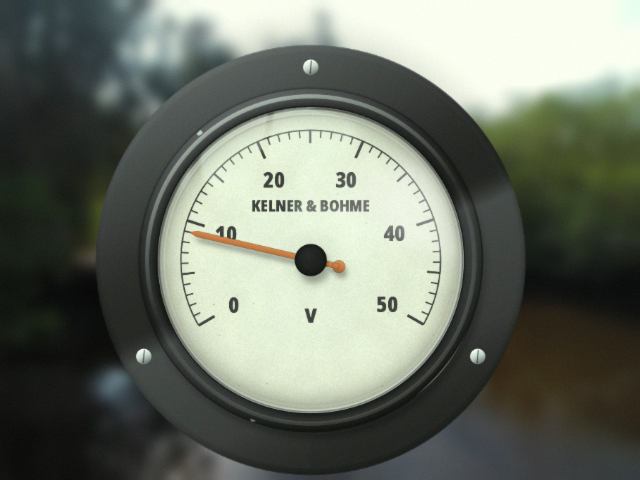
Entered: 9 V
